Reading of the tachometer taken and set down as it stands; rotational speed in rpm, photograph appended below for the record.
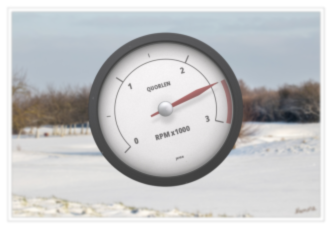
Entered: 2500 rpm
